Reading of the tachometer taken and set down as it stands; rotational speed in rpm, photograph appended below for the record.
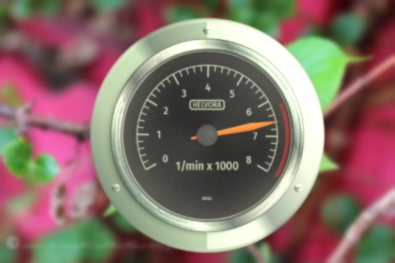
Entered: 6600 rpm
